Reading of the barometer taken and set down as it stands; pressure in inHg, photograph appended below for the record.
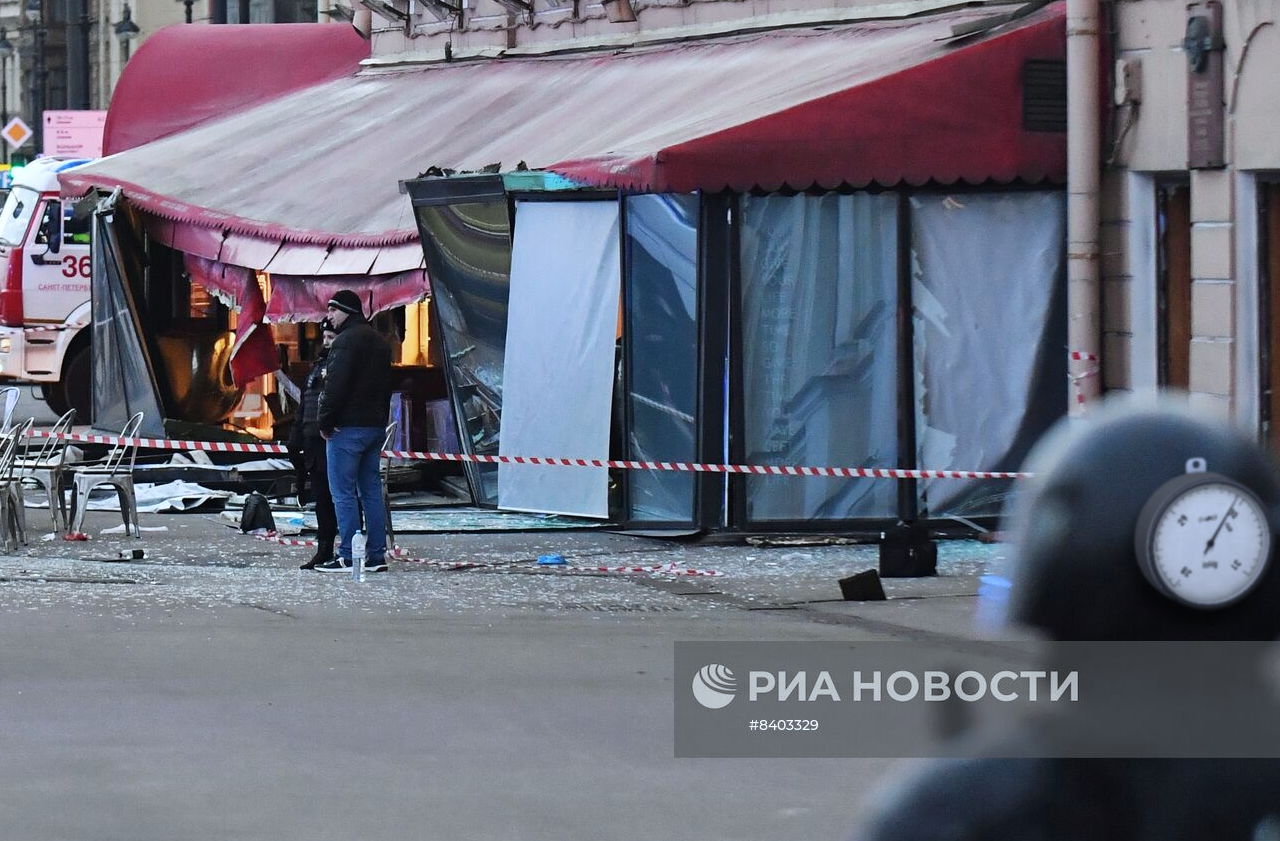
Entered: 29.9 inHg
